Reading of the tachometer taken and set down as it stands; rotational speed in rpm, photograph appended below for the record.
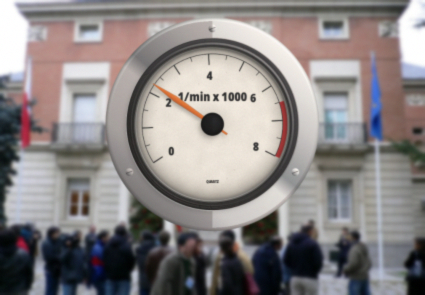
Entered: 2250 rpm
